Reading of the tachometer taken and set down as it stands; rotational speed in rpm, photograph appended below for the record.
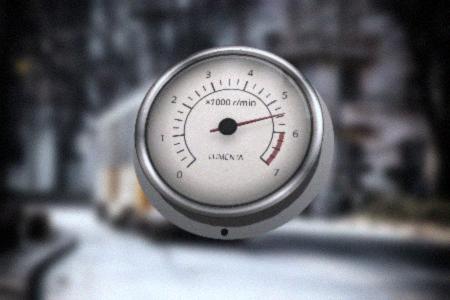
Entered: 5500 rpm
